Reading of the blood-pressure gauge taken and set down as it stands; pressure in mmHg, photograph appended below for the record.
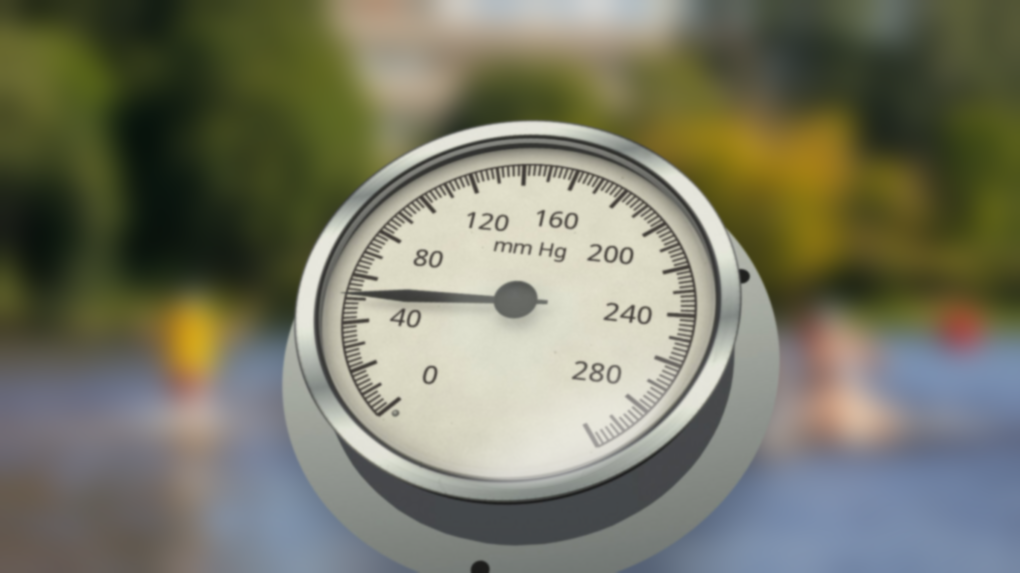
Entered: 50 mmHg
